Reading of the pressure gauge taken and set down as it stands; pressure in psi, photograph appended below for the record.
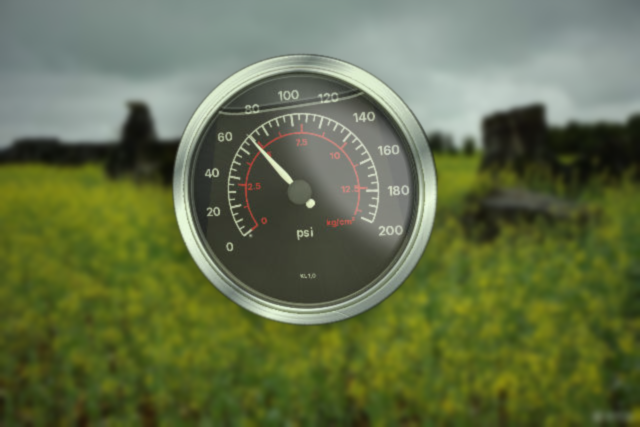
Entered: 70 psi
